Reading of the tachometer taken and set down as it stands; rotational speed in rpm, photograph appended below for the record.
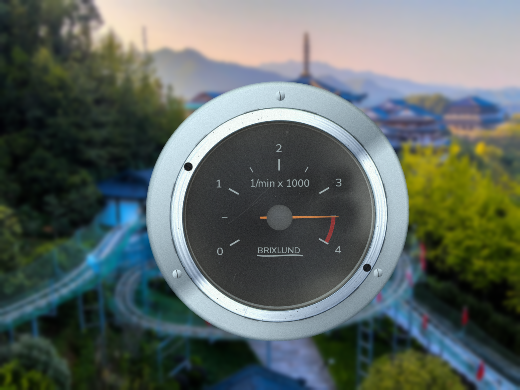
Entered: 3500 rpm
